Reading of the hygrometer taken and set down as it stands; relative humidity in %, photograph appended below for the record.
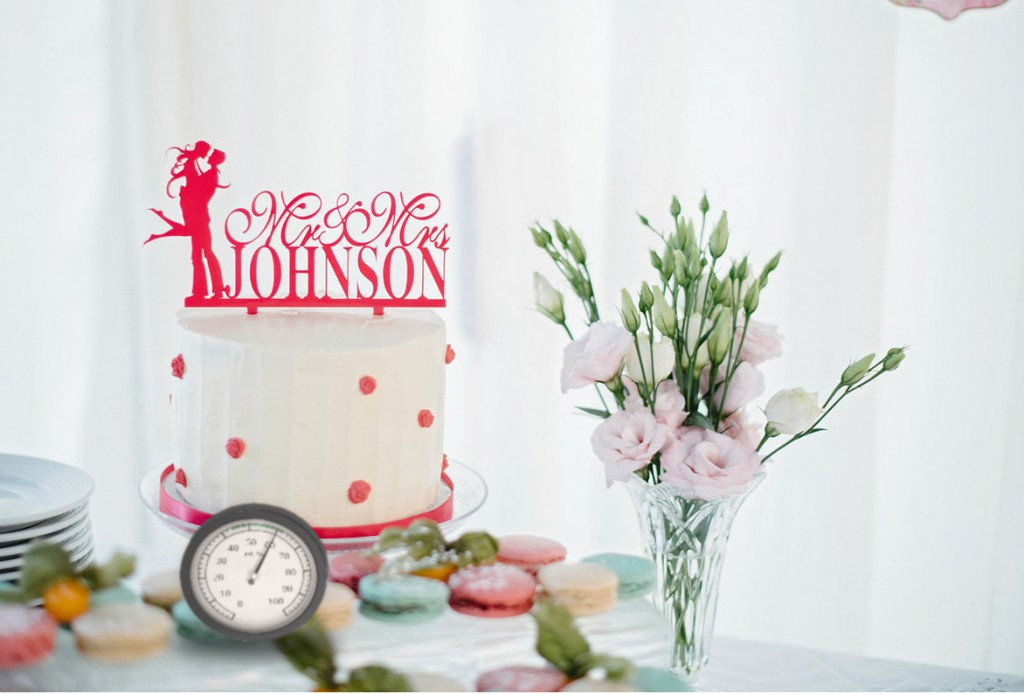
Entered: 60 %
